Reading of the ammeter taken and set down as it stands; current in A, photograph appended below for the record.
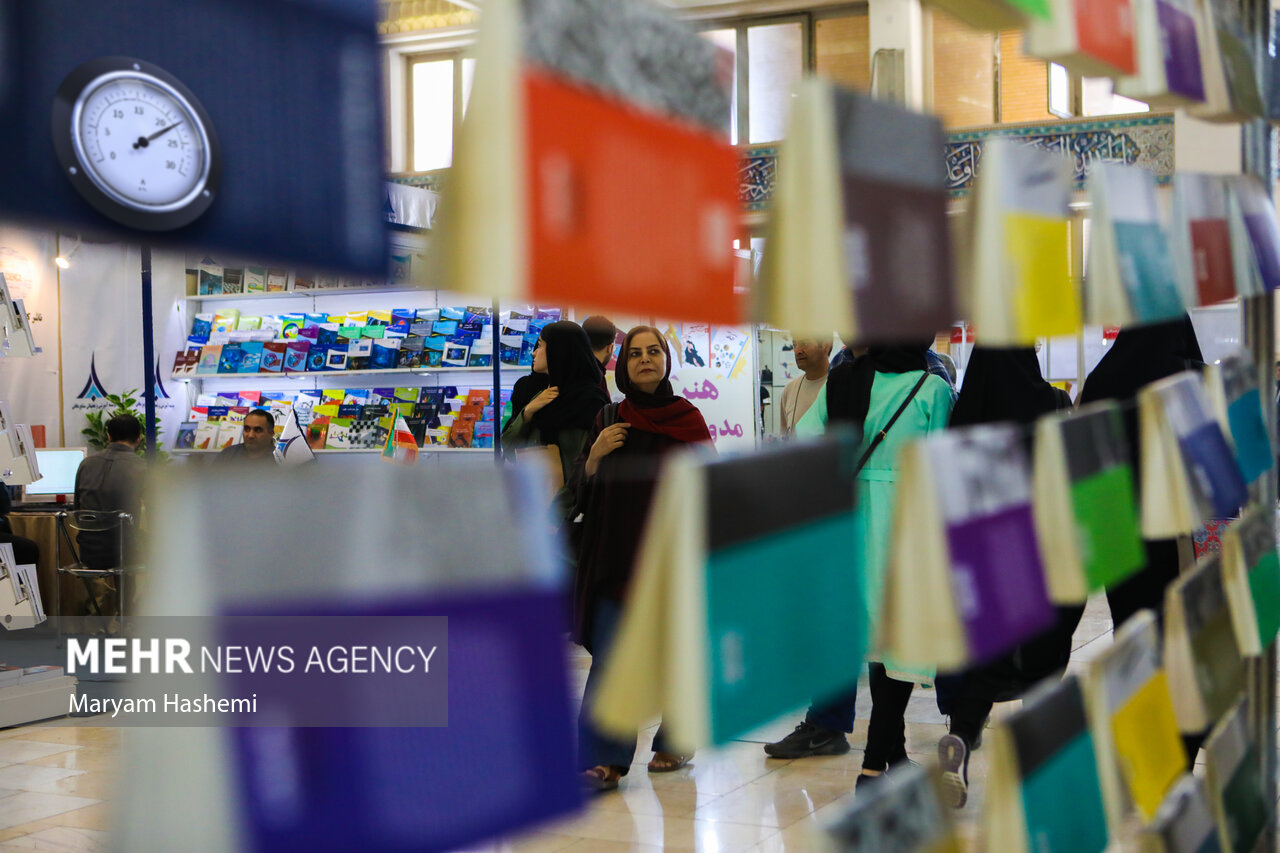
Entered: 22 A
